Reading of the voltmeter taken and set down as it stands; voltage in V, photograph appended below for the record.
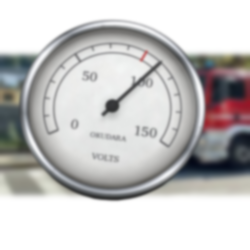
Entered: 100 V
